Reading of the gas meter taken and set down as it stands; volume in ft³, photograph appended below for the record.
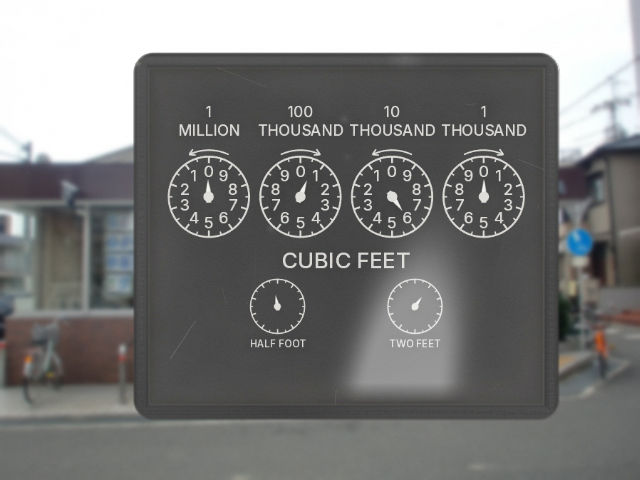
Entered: 6000 ft³
